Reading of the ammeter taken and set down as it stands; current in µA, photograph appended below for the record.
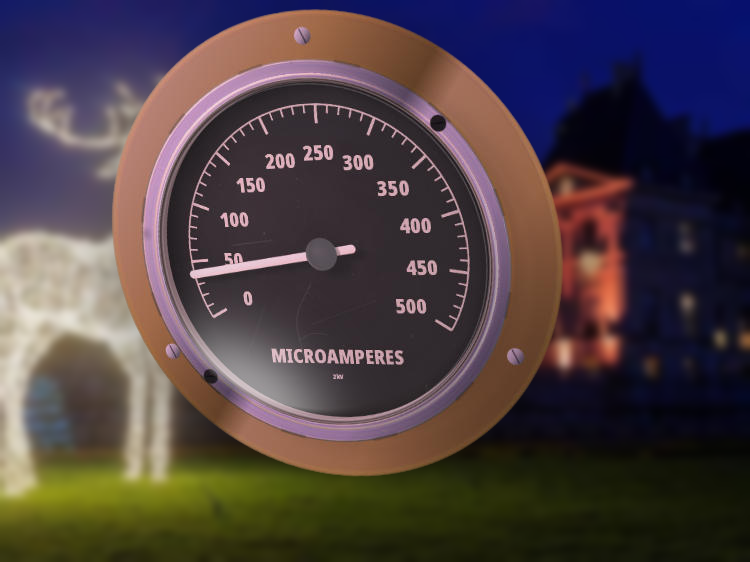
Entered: 40 µA
